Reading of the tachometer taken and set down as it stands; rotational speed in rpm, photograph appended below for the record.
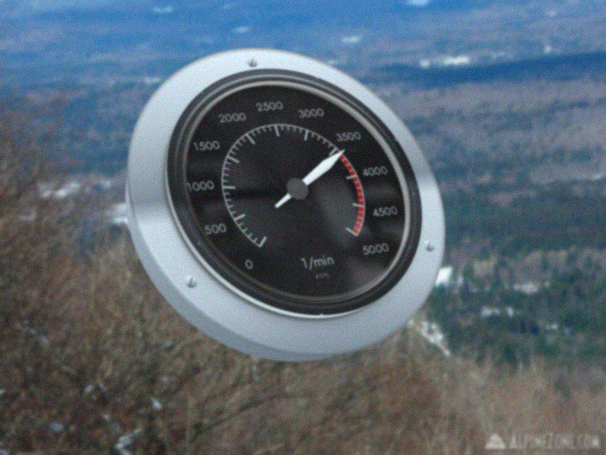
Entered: 3600 rpm
